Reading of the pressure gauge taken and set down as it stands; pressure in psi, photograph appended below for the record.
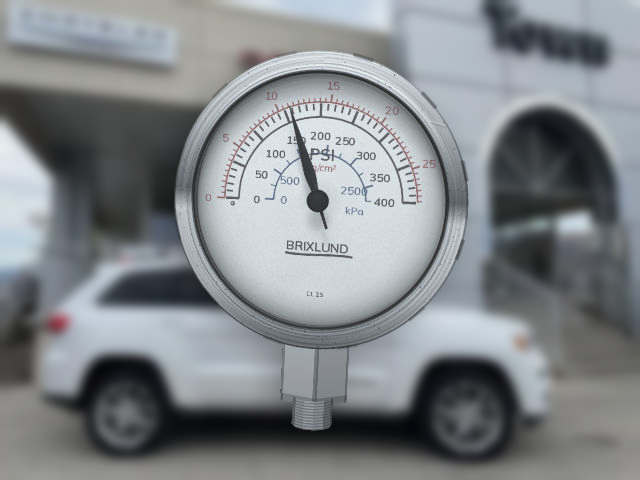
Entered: 160 psi
